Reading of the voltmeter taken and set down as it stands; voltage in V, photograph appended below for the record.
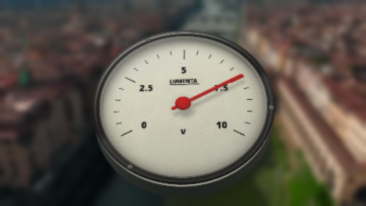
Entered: 7.5 V
